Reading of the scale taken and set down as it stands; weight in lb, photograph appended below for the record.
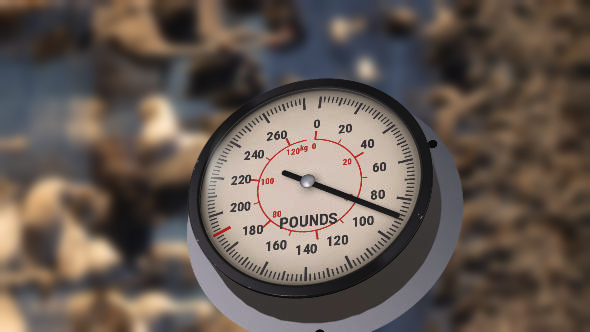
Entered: 90 lb
